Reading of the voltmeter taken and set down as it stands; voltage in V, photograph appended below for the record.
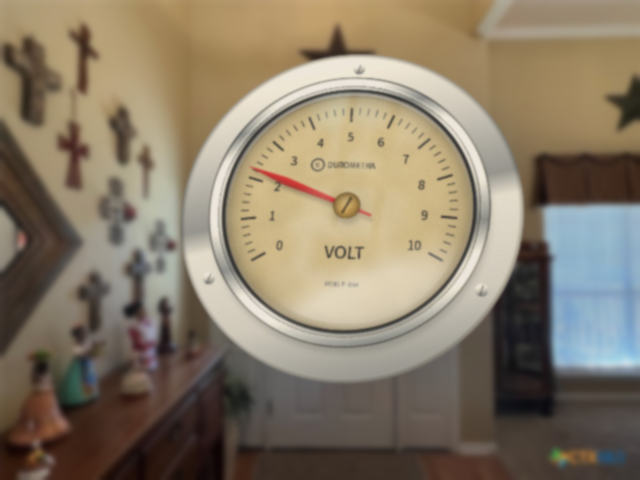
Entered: 2.2 V
